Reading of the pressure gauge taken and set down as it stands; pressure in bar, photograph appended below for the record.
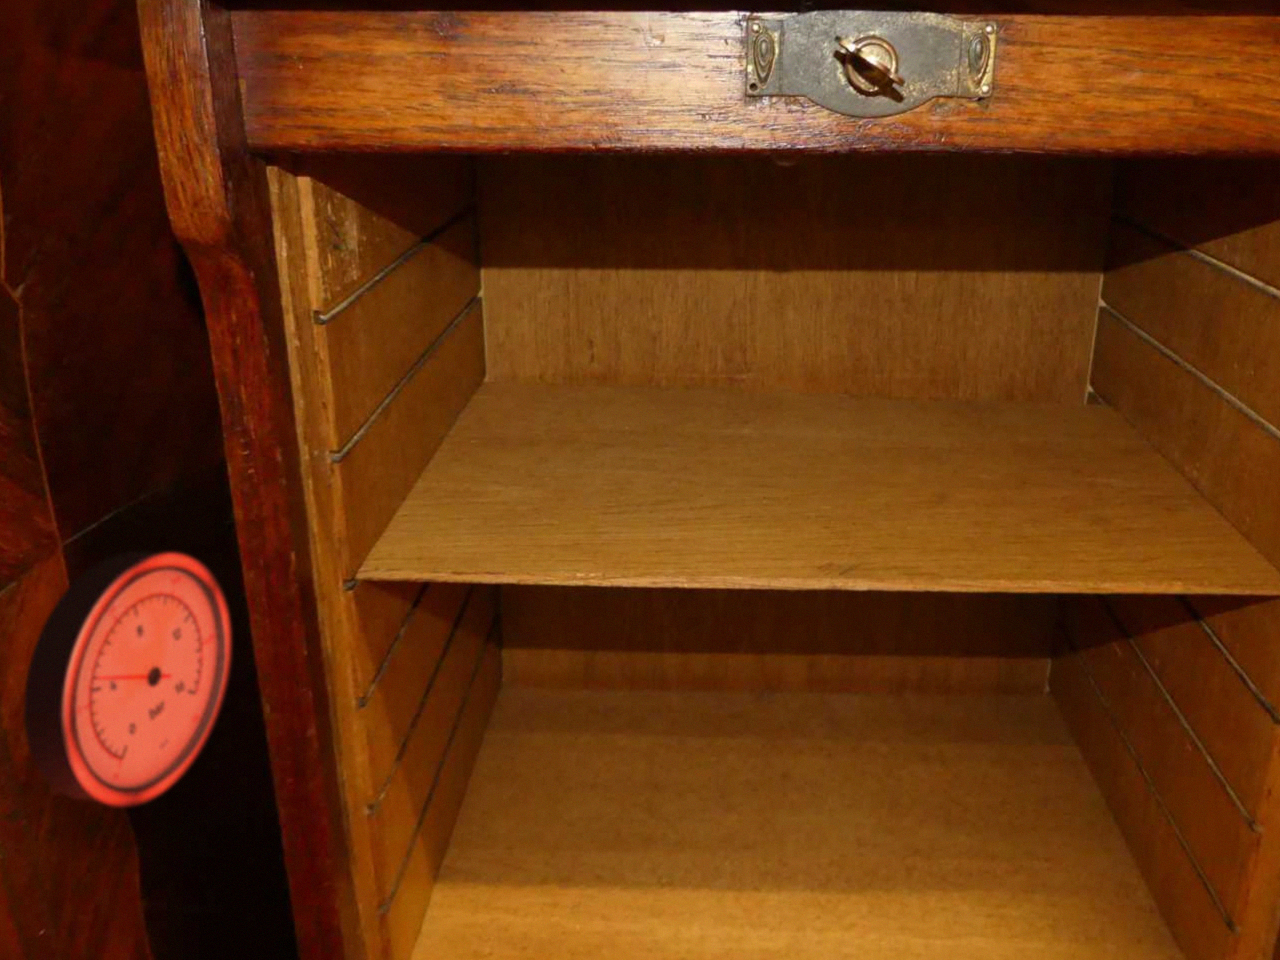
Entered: 4.5 bar
